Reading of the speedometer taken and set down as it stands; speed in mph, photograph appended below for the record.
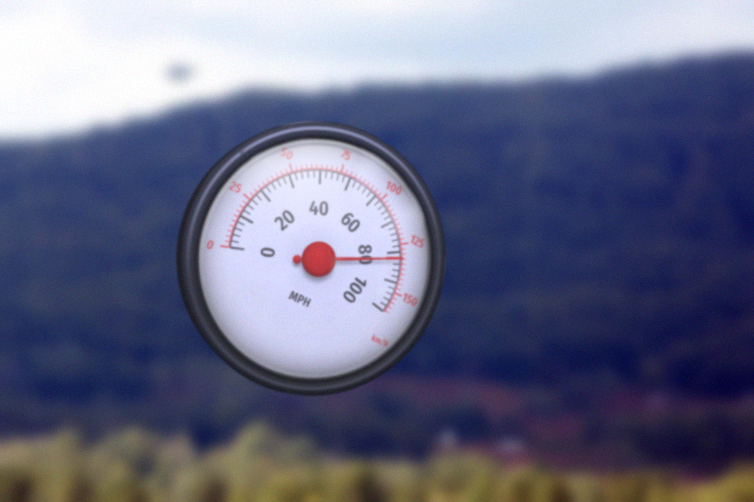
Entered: 82 mph
